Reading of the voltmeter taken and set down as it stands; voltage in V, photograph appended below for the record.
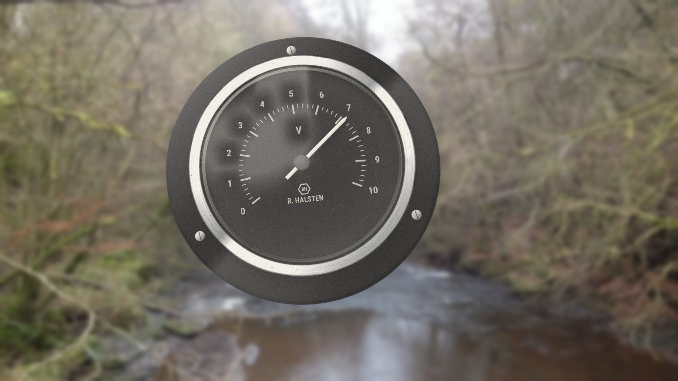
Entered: 7.2 V
